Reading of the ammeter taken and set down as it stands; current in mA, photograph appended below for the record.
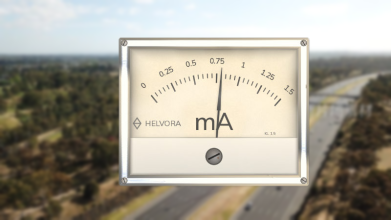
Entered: 0.8 mA
